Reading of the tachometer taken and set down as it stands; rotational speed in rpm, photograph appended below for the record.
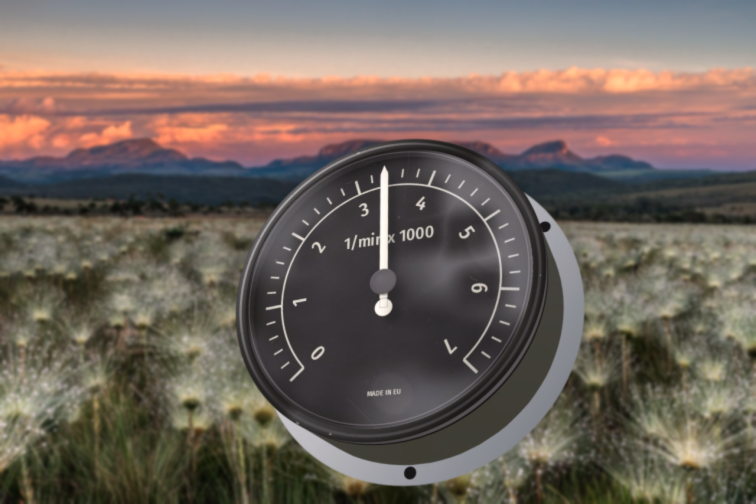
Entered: 3400 rpm
